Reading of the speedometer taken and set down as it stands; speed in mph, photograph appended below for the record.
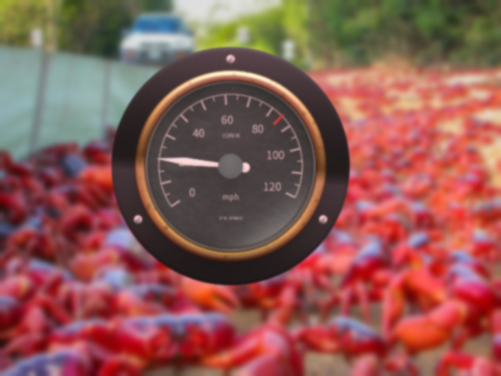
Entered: 20 mph
